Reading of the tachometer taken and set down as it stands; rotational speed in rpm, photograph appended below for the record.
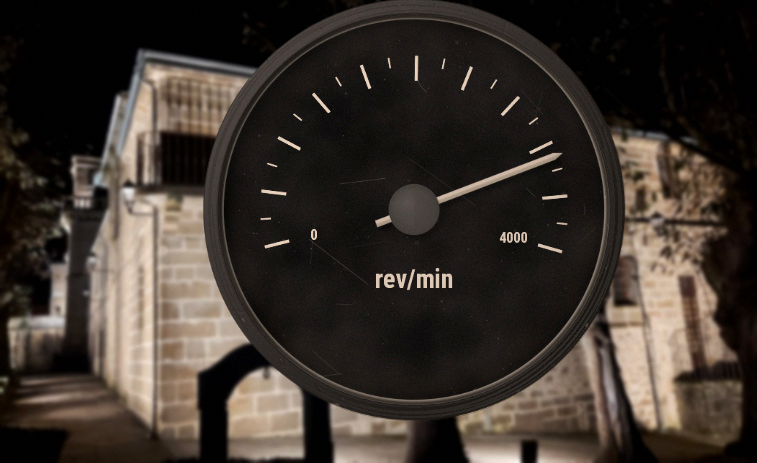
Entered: 3300 rpm
